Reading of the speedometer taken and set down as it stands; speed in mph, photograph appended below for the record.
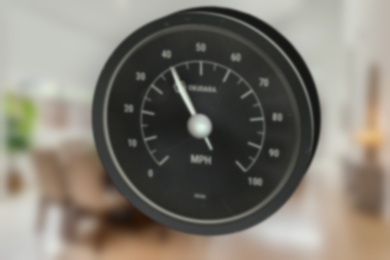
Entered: 40 mph
